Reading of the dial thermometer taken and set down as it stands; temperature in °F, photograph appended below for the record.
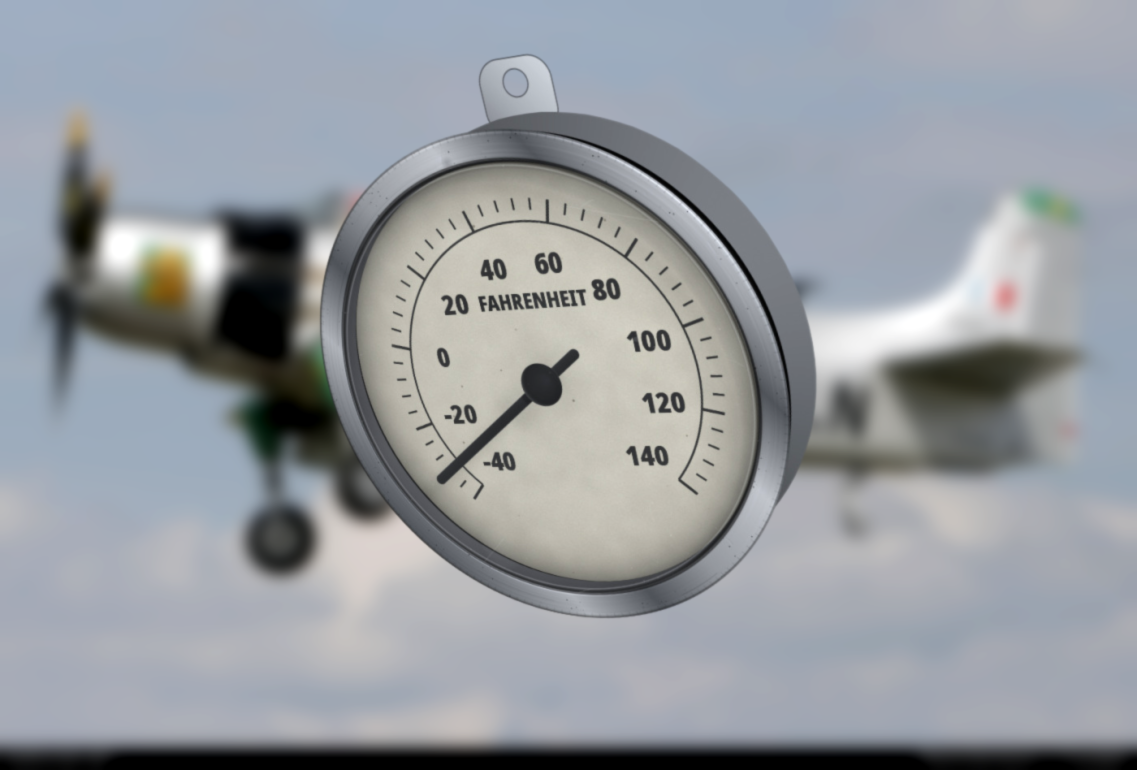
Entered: -32 °F
